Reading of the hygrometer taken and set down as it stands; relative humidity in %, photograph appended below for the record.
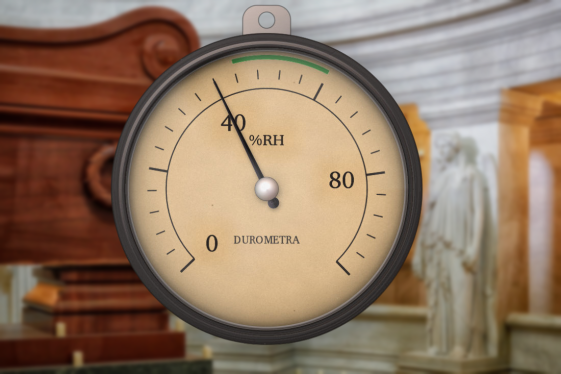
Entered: 40 %
